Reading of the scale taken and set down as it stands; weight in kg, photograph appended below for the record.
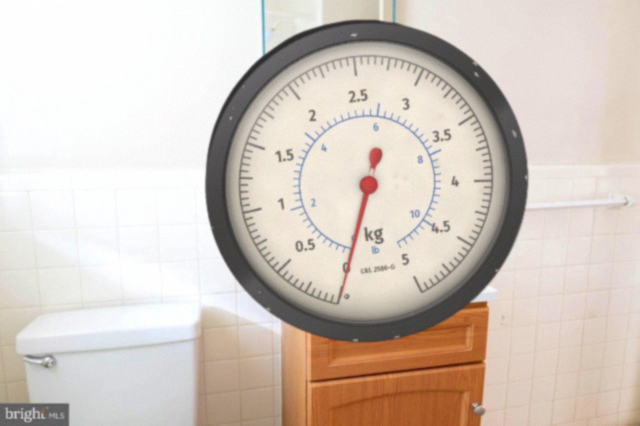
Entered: 0 kg
